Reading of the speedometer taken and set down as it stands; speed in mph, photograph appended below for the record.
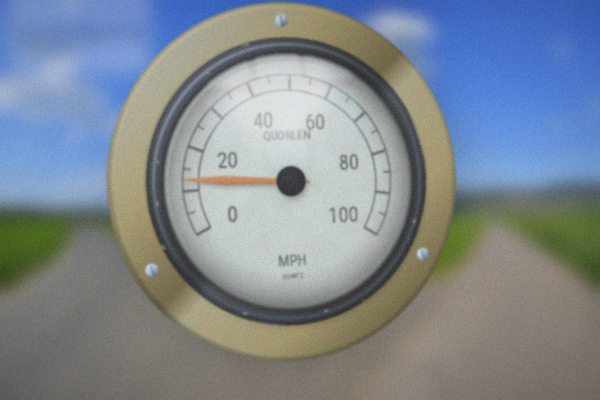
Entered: 12.5 mph
